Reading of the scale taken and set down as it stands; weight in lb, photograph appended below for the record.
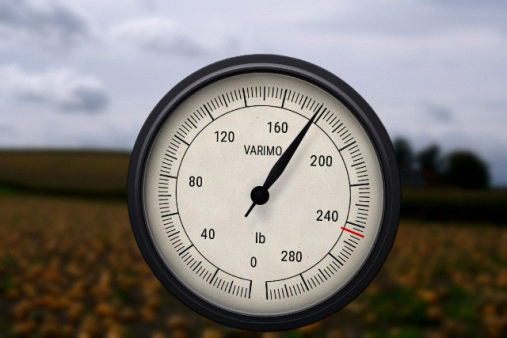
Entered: 178 lb
